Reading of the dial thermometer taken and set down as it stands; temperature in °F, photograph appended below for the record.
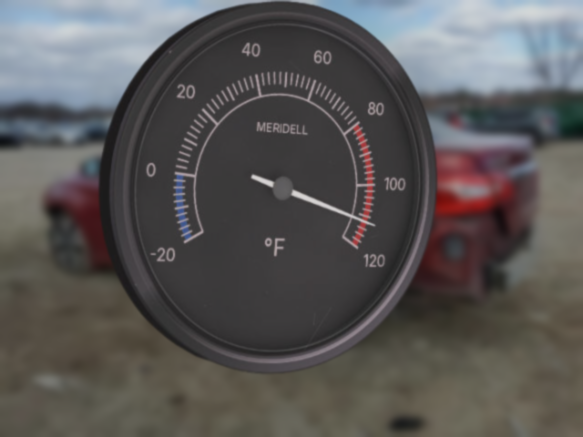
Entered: 112 °F
